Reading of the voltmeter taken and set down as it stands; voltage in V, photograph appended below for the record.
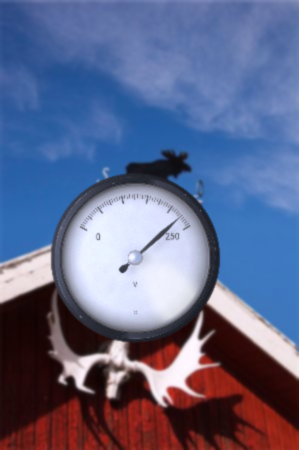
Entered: 225 V
